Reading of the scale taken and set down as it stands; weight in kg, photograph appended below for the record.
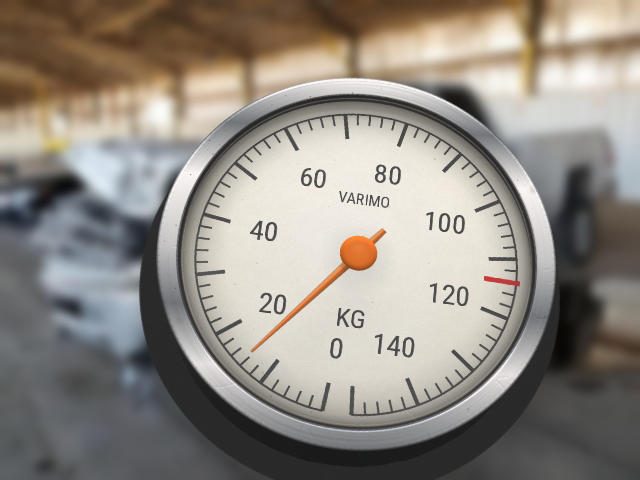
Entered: 14 kg
